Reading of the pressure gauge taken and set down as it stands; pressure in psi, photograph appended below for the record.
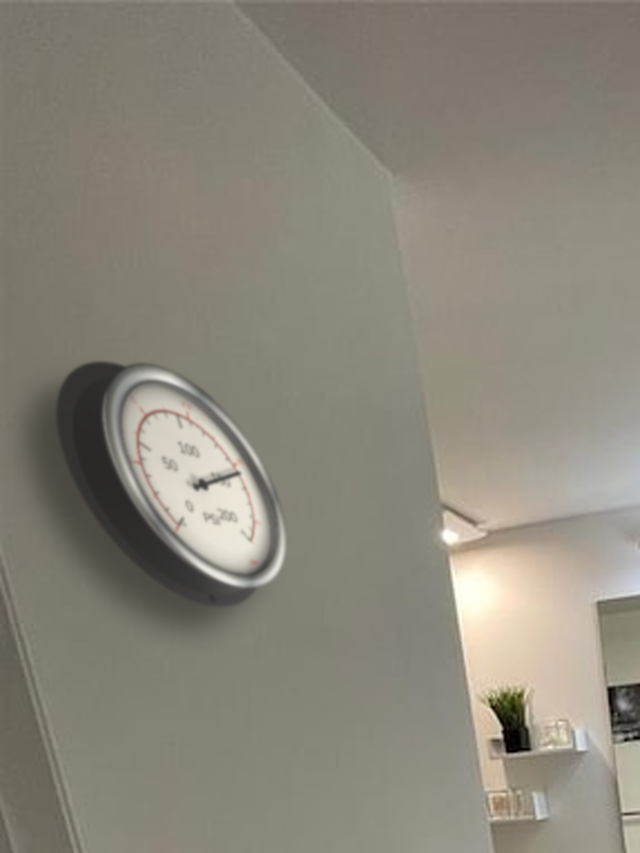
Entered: 150 psi
